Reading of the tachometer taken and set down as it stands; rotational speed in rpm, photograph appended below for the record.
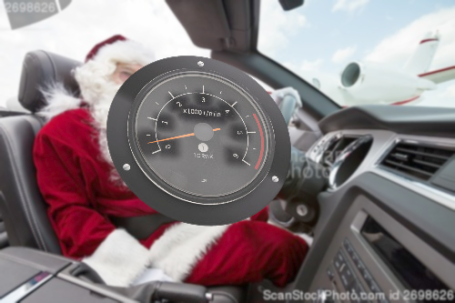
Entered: 250 rpm
